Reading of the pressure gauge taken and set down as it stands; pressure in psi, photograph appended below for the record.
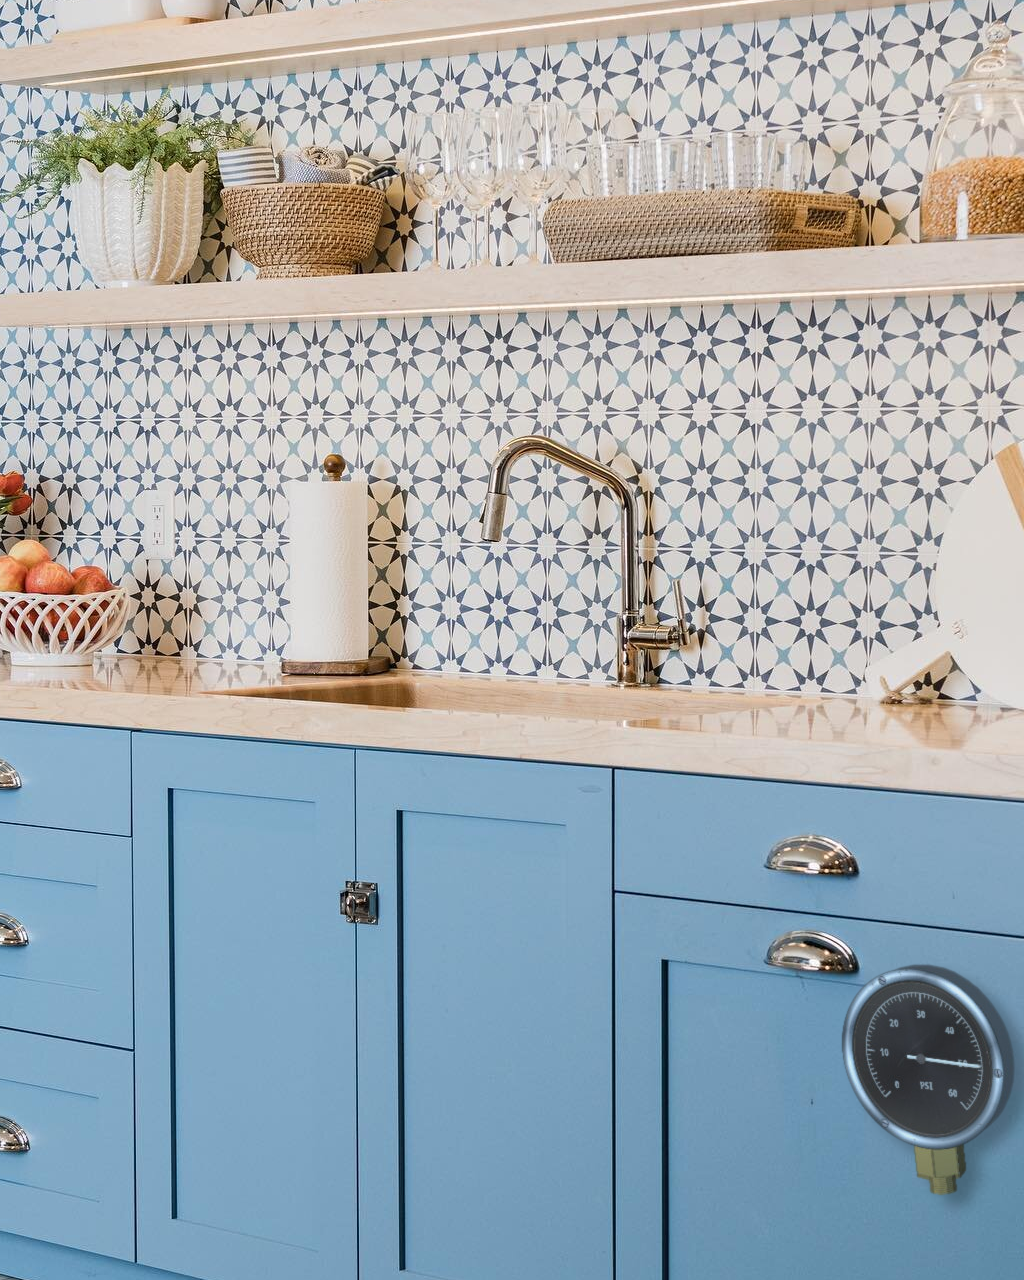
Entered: 50 psi
